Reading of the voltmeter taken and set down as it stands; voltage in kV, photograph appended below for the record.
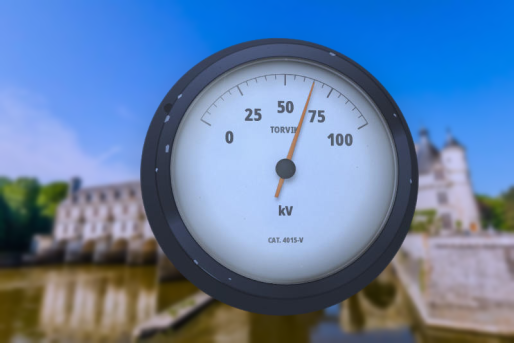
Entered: 65 kV
